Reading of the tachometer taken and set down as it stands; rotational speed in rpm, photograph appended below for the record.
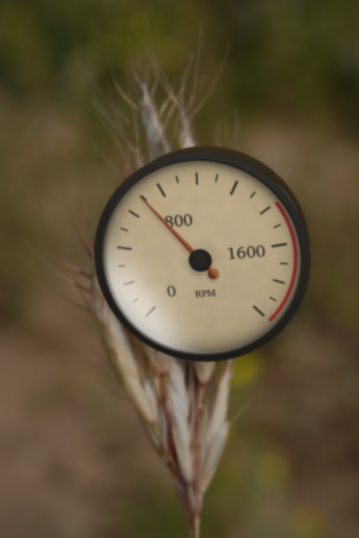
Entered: 700 rpm
